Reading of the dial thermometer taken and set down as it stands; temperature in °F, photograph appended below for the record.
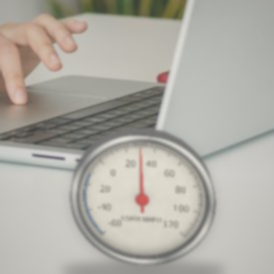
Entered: 30 °F
